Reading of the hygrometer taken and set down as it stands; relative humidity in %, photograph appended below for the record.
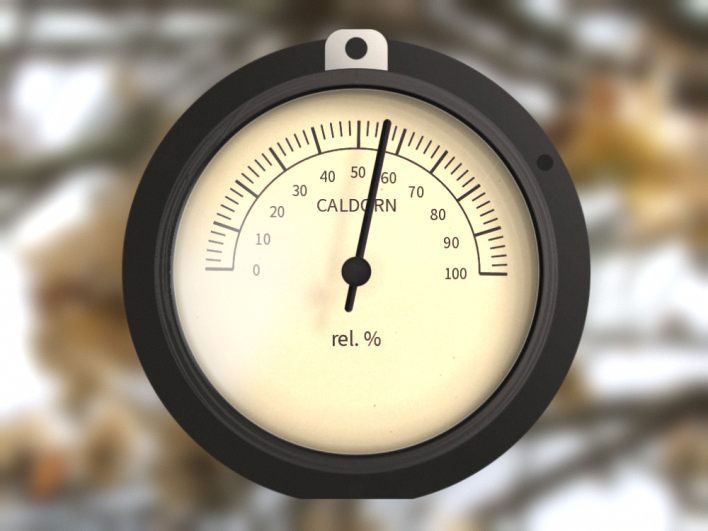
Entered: 56 %
